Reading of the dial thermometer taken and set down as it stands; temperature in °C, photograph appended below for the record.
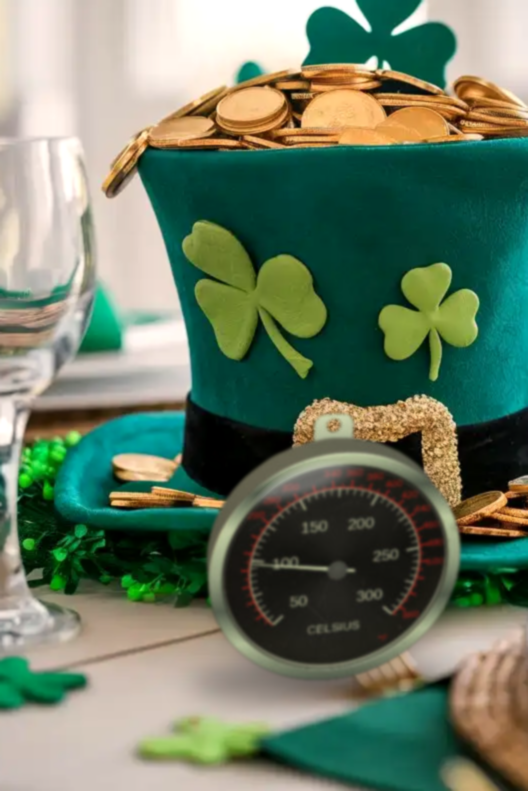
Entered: 100 °C
